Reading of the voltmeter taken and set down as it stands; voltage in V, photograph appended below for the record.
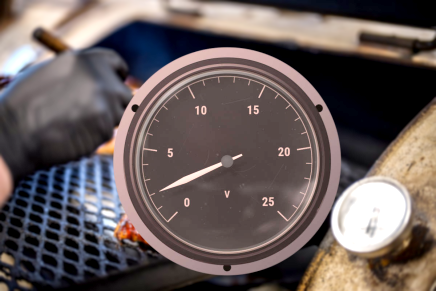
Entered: 2 V
